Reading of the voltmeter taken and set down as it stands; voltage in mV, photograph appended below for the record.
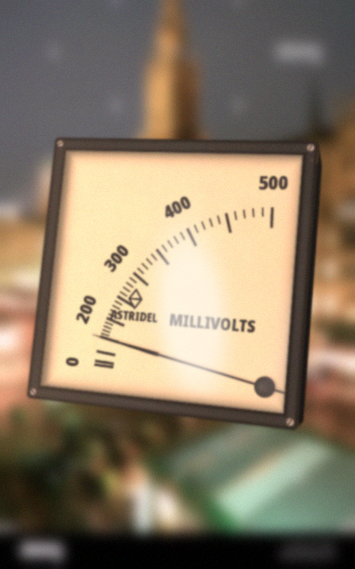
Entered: 150 mV
